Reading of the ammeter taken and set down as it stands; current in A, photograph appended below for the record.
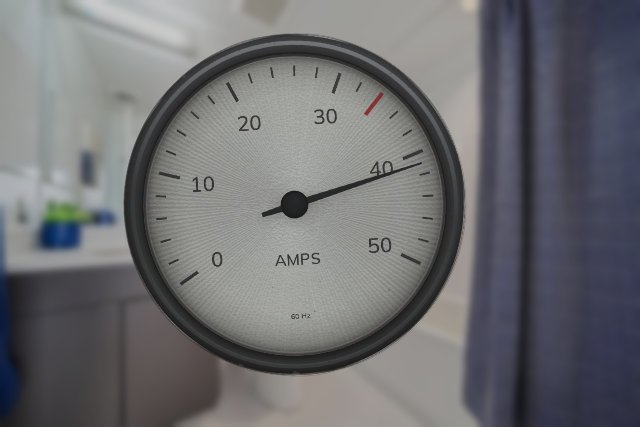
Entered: 41 A
